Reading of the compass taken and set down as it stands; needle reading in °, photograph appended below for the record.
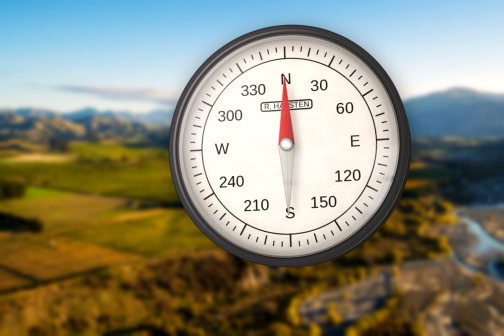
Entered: 0 °
